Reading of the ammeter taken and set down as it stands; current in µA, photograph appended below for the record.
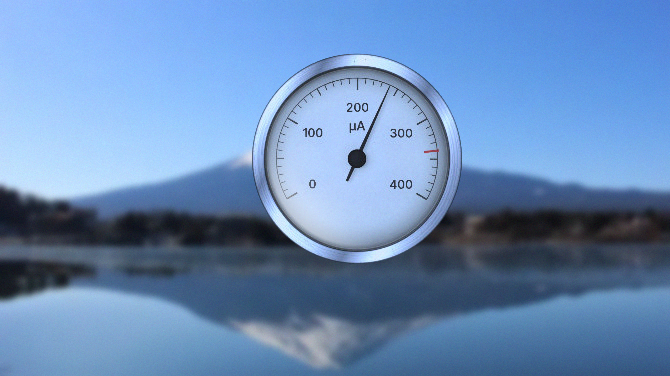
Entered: 240 µA
